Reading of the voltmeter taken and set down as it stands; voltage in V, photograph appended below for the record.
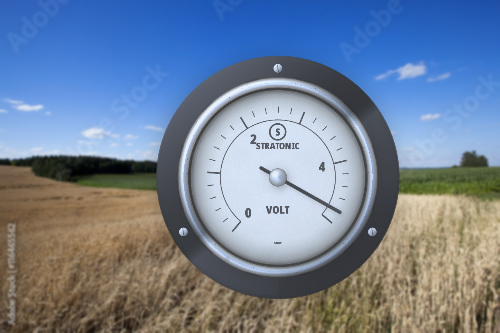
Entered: 4.8 V
